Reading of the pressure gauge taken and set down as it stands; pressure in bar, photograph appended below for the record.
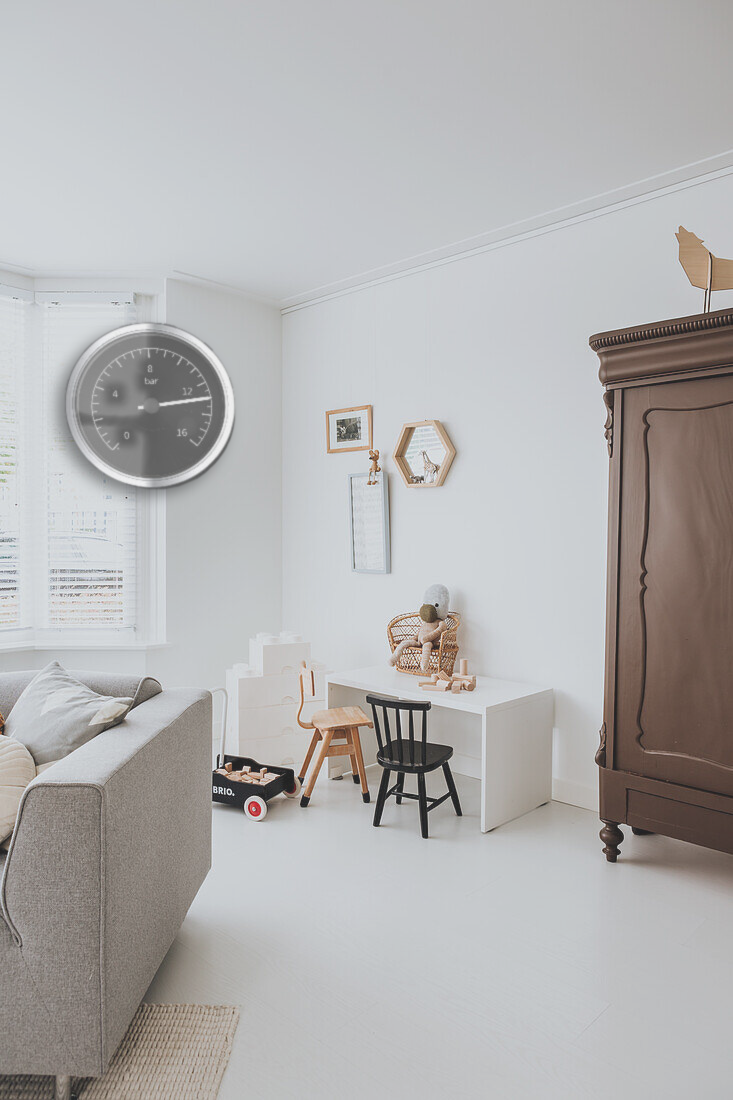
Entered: 13 bar
